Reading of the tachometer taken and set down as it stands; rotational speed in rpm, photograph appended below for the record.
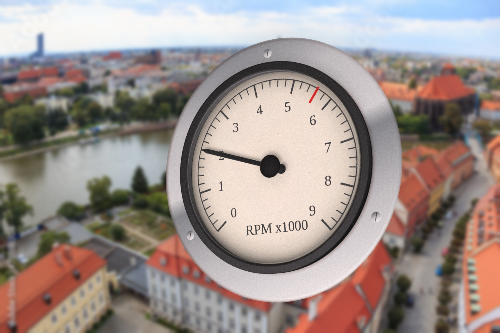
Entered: 2000 rpm
